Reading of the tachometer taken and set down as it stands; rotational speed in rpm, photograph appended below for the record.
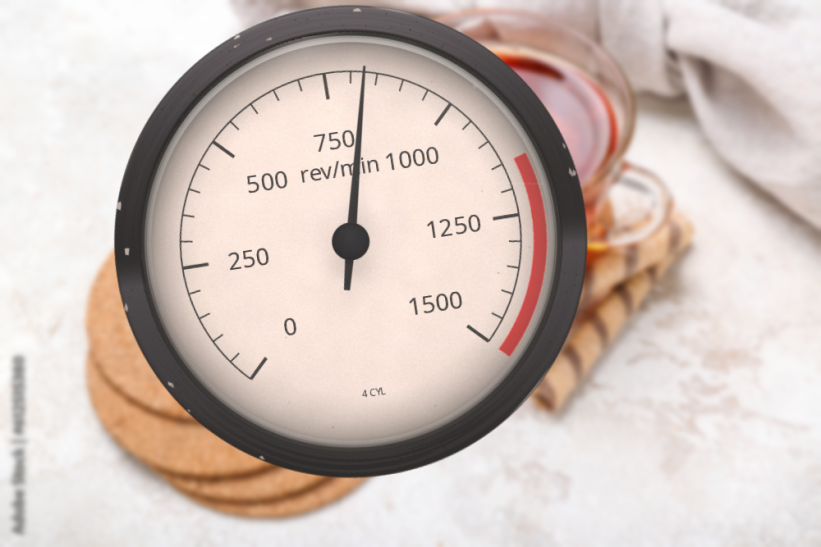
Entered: 825 rpm
